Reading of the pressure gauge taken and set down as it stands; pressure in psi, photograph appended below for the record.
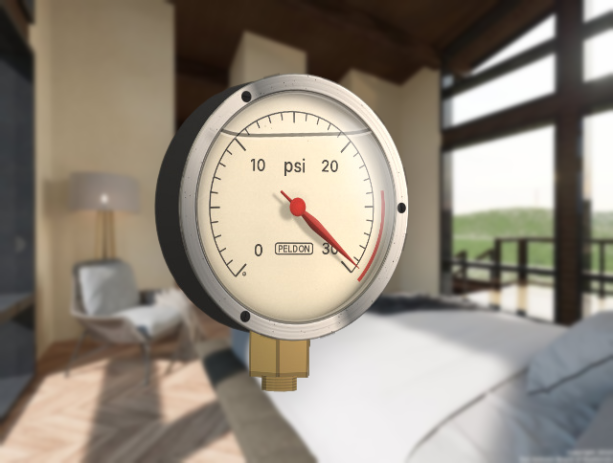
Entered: 29.5 psi
